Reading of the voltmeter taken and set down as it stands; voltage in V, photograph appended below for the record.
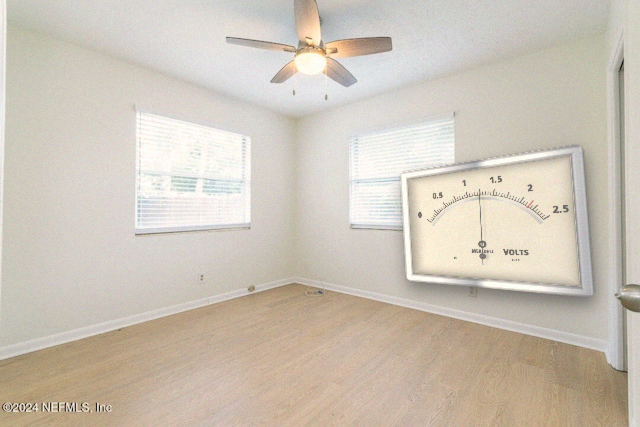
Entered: 1.25 V
